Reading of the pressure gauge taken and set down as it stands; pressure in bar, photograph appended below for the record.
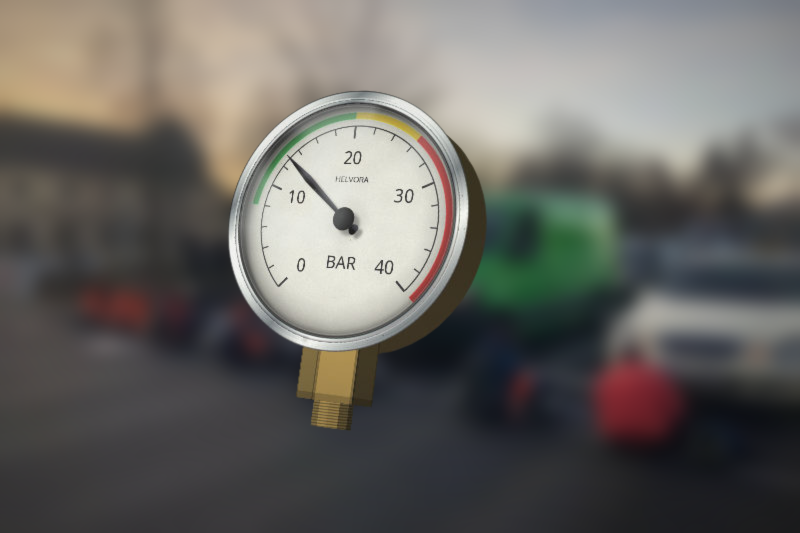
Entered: 13 bar
